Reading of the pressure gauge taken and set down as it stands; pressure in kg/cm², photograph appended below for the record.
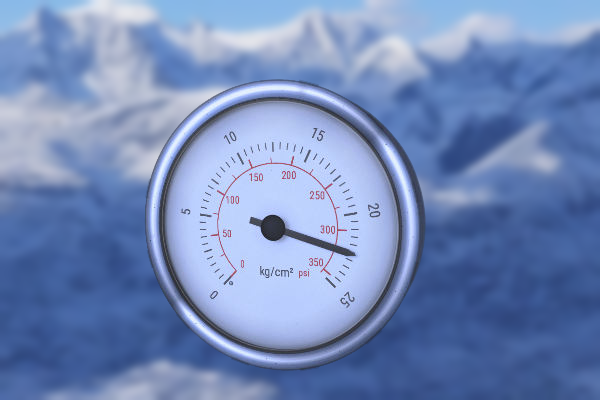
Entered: 22.5 kg/cm²
